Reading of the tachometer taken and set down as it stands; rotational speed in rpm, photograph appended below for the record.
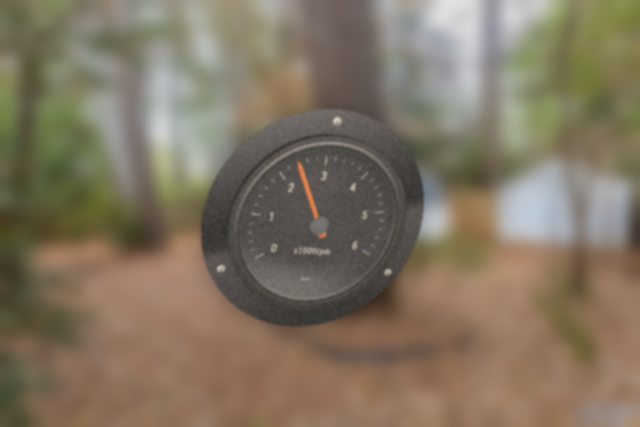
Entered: 2400 rpm
